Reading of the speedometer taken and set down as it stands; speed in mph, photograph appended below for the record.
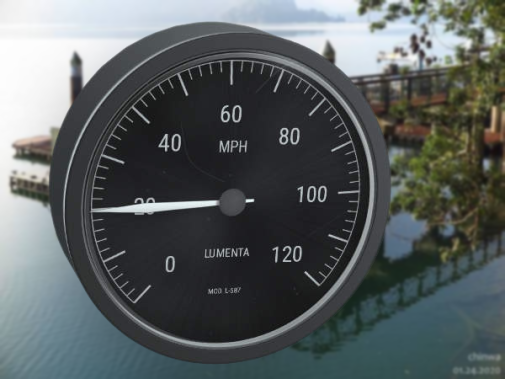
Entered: 20 mph
